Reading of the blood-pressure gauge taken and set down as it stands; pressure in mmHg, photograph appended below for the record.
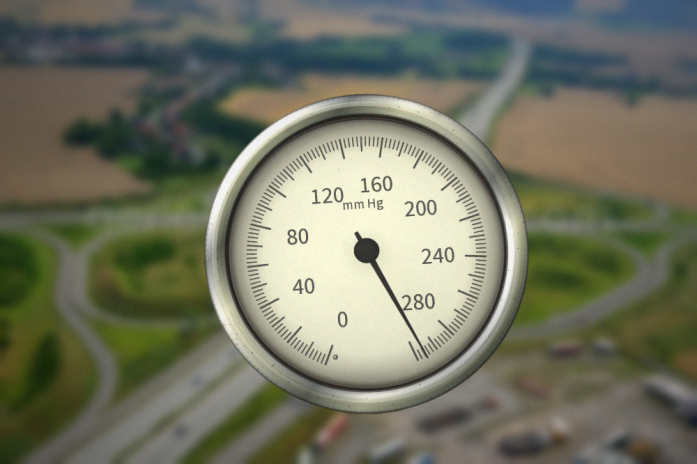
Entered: 296 mmHg
